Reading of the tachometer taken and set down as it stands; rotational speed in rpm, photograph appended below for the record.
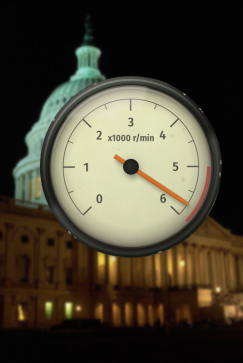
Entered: 5750 rpm
